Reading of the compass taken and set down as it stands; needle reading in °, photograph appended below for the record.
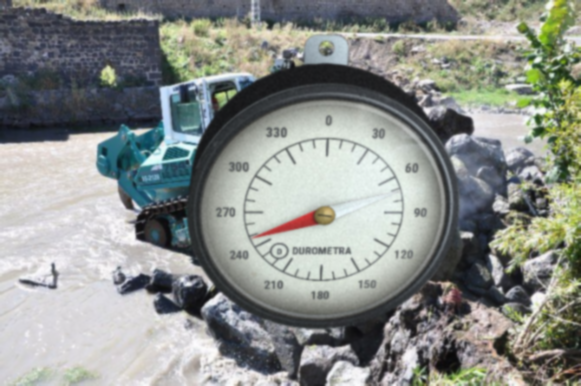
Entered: 250 °
